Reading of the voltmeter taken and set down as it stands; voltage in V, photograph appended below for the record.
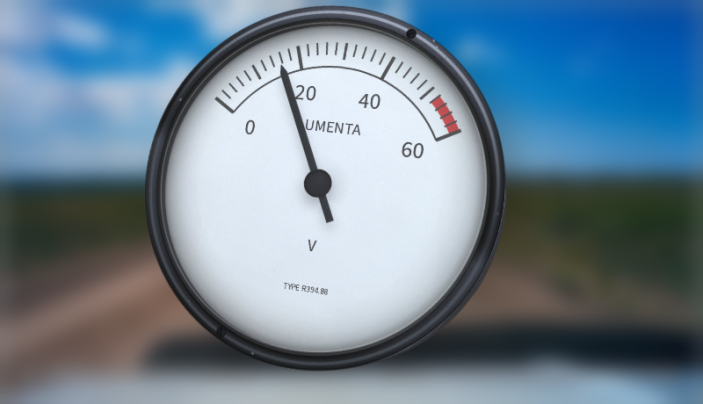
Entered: 16 V
